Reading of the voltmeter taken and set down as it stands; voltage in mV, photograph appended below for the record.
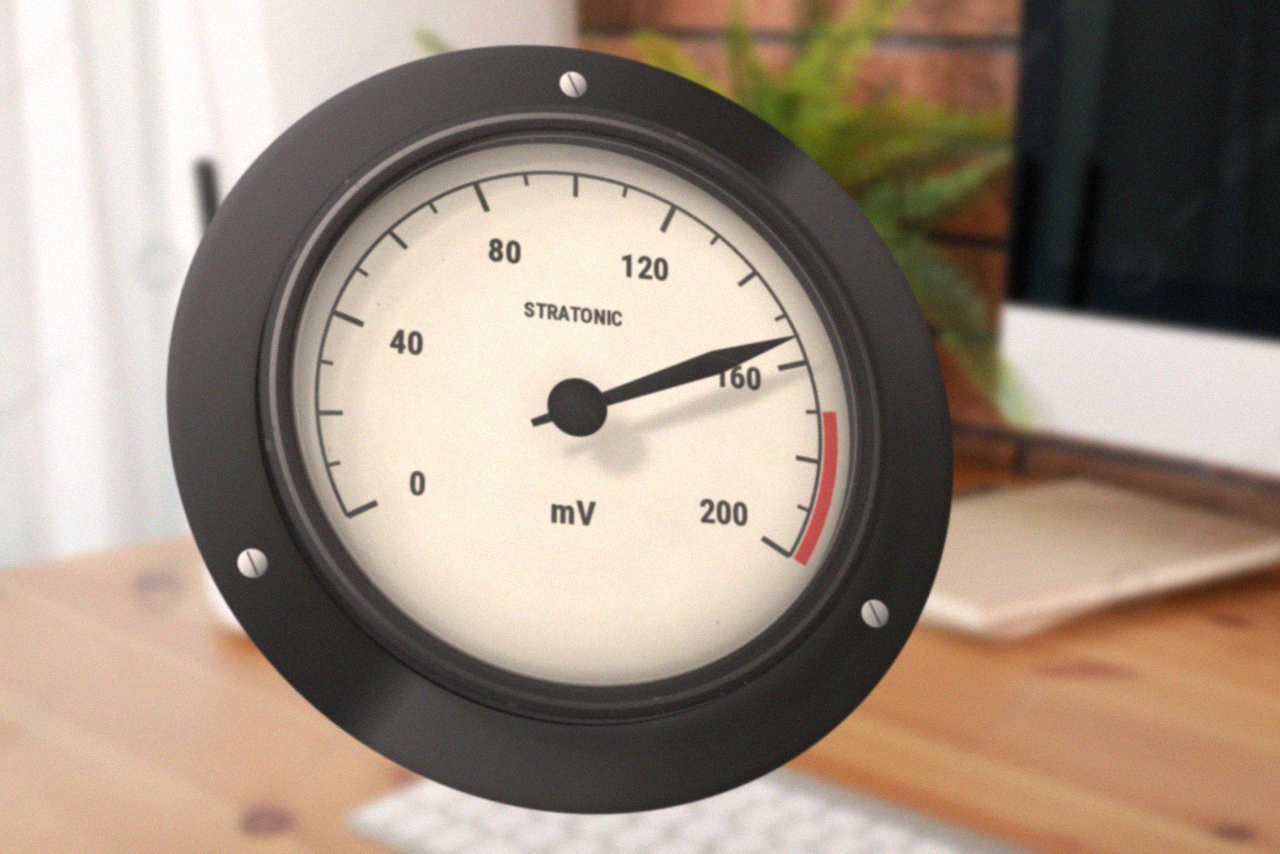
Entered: 155 mV
